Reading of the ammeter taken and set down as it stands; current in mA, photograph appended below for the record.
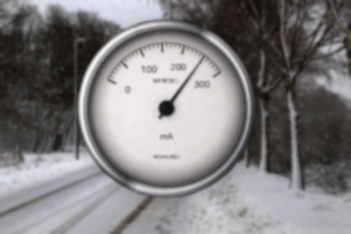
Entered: 250 mA
